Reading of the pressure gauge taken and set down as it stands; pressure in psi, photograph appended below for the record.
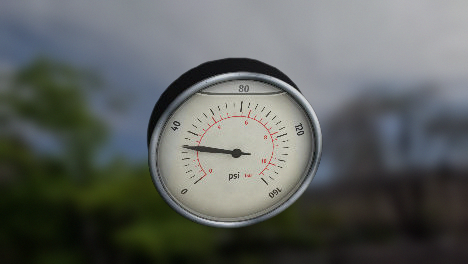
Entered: 30 psi
